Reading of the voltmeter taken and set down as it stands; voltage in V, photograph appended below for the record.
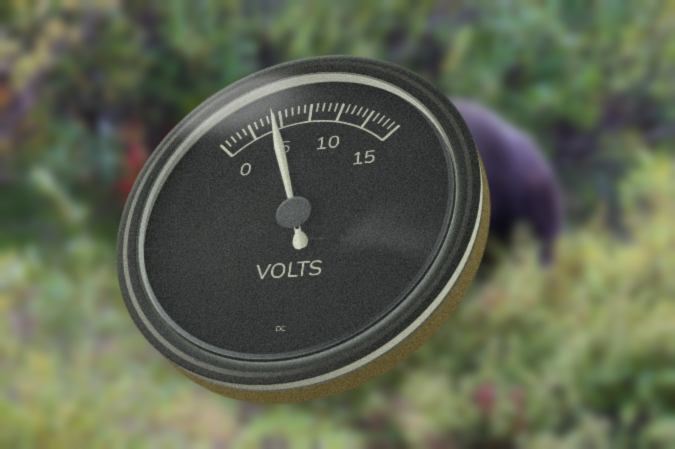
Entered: 4.5 V
